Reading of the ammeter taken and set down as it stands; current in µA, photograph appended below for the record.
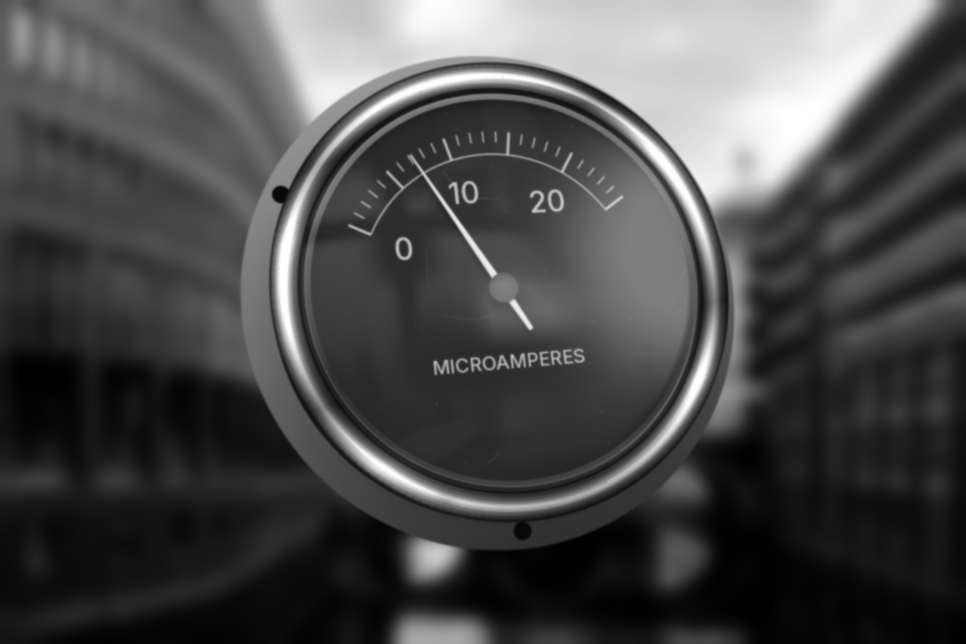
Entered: 7 µA
